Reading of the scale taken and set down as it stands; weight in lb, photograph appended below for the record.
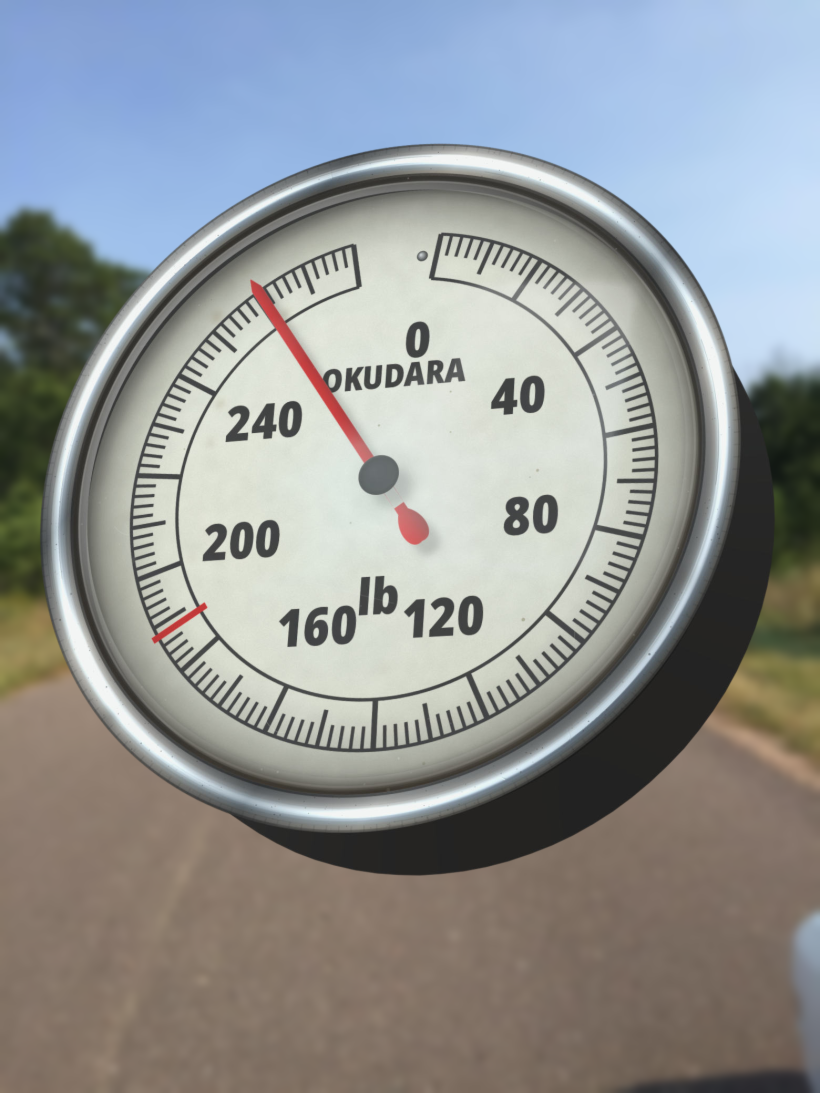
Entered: 261 lb
